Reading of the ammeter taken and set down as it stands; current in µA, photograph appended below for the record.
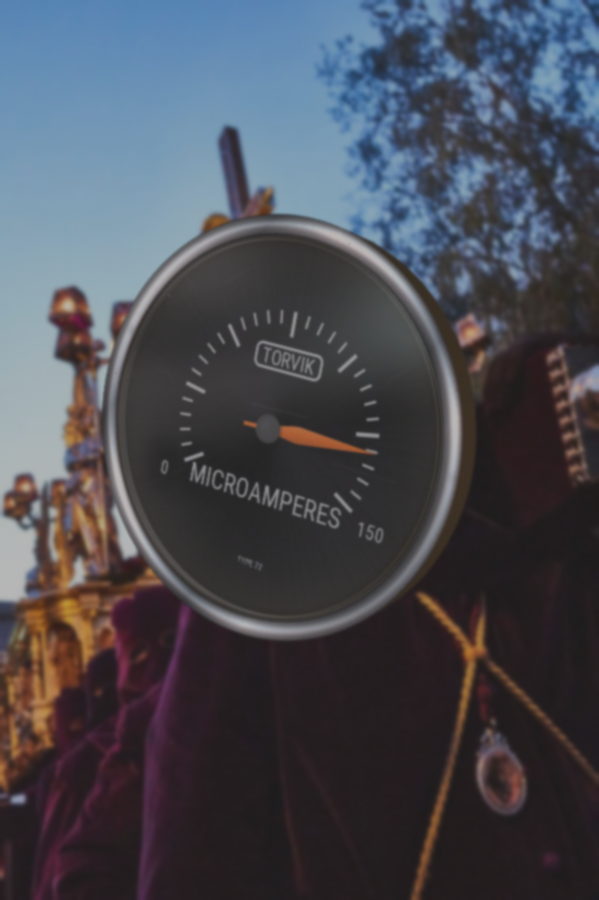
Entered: 130 µA
